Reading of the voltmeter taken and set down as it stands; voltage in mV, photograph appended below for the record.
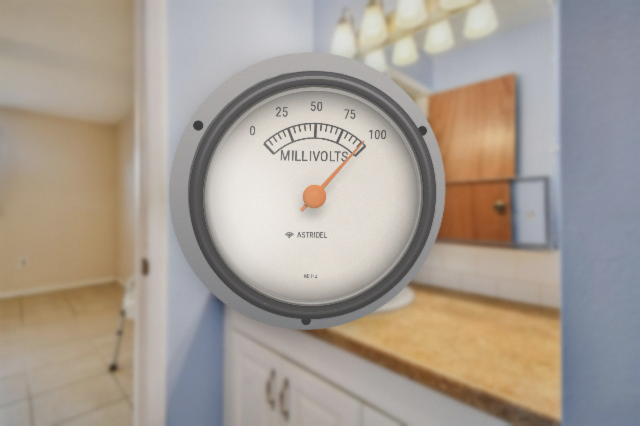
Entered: 95 mV
